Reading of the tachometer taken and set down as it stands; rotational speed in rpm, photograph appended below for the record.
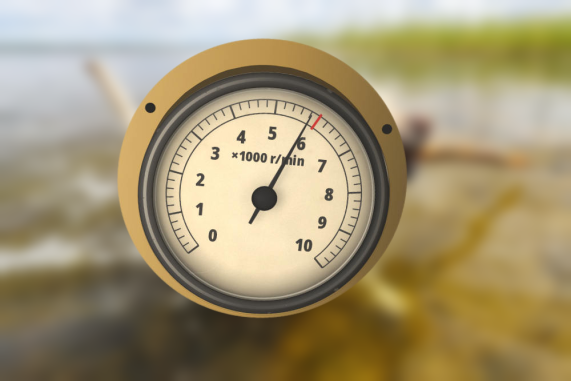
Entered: 5800 rpm
